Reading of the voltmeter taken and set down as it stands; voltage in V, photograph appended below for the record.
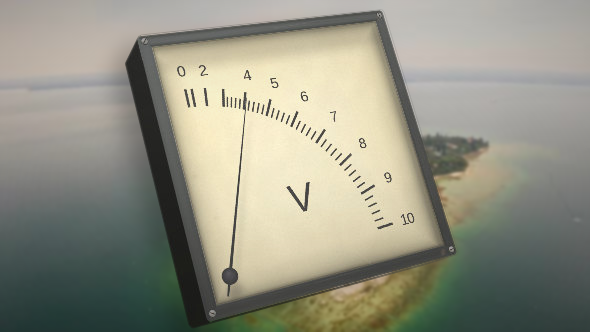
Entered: 4 V
